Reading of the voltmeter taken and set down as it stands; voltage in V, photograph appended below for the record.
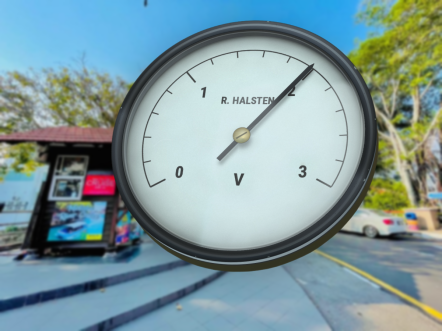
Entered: 2 V
